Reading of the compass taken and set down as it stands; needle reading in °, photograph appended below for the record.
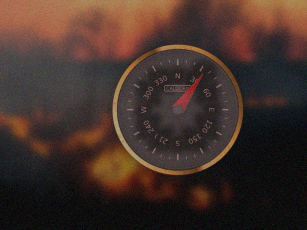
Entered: 35 °
